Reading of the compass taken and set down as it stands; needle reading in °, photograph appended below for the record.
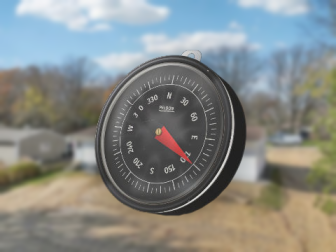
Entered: 120 °
